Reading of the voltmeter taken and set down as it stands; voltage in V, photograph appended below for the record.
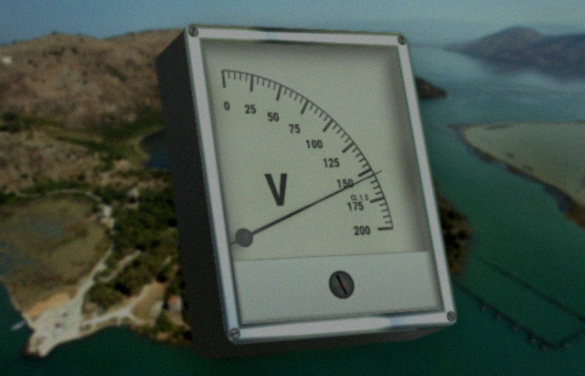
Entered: 155 V
